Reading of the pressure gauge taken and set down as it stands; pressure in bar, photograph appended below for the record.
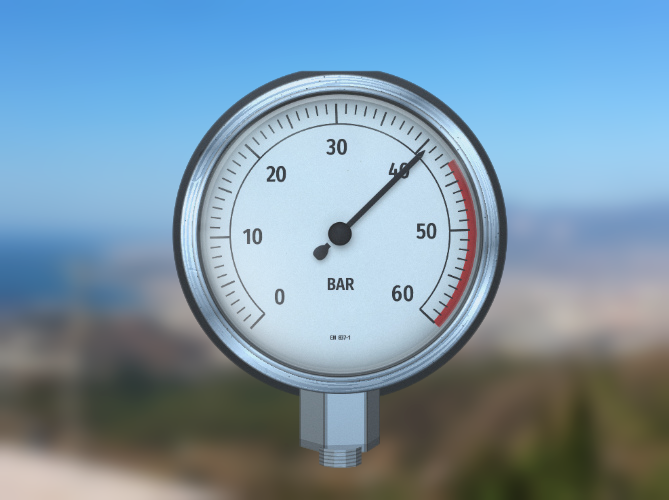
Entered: 40.5 bar
